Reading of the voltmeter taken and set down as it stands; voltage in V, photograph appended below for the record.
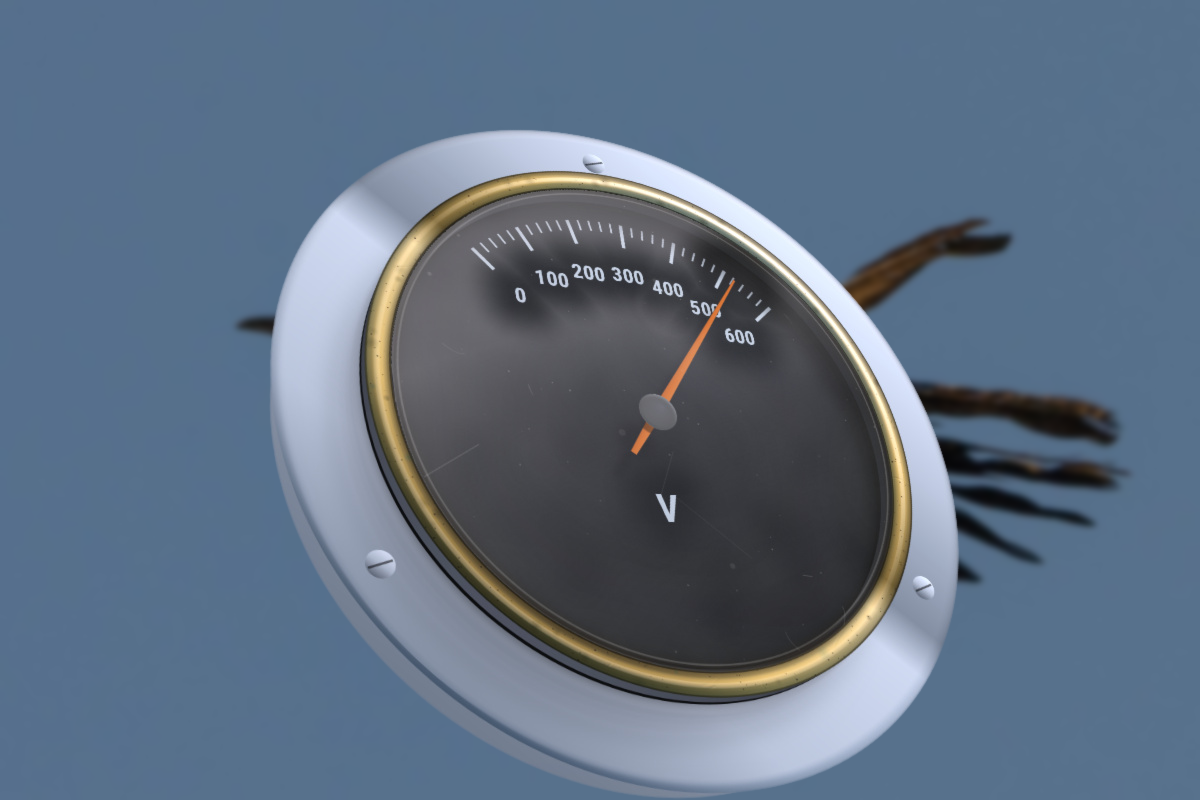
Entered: 520 V
